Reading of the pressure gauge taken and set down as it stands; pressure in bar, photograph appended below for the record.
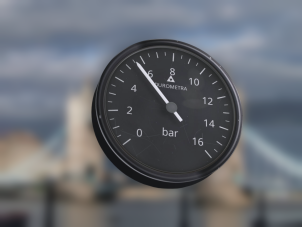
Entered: 5.5 bar
